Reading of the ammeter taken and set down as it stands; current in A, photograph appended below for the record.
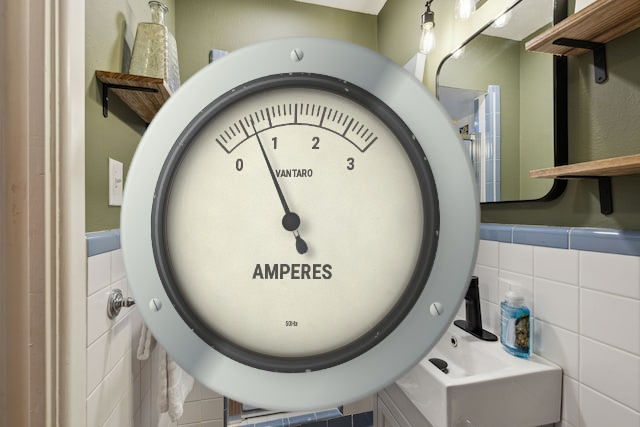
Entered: 0.7 A
